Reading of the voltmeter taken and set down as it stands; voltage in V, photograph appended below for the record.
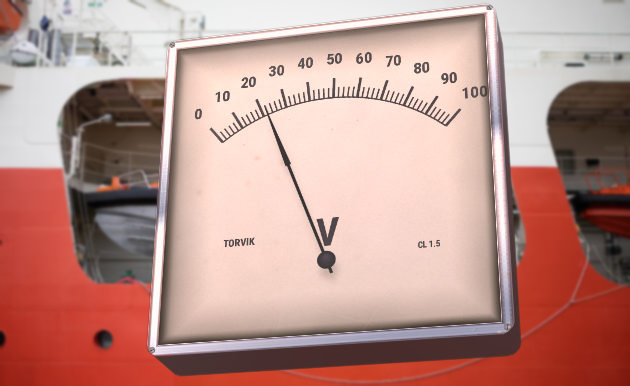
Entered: 22 V
